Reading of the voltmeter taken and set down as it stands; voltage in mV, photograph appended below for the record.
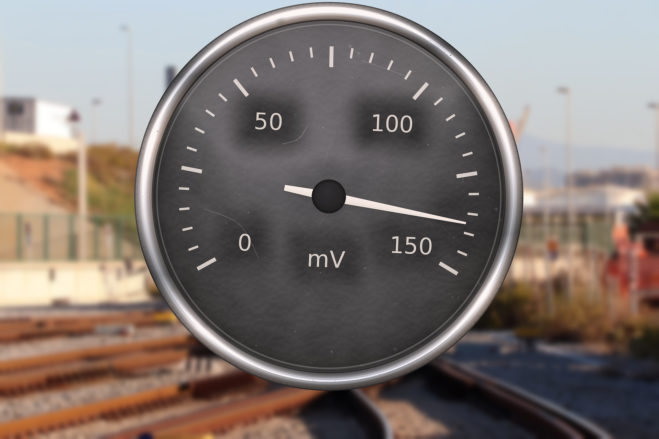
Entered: 137.5 mV
